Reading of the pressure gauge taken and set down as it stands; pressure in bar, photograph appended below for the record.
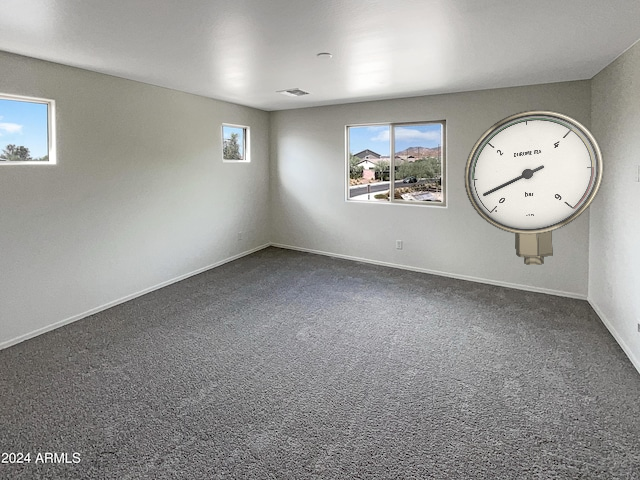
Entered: 0.5 bar
